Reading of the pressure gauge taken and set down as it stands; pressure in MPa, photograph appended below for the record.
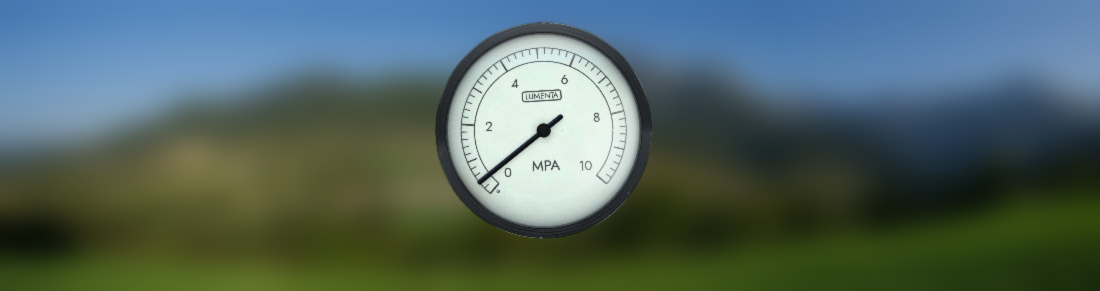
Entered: 0.4 MPa
